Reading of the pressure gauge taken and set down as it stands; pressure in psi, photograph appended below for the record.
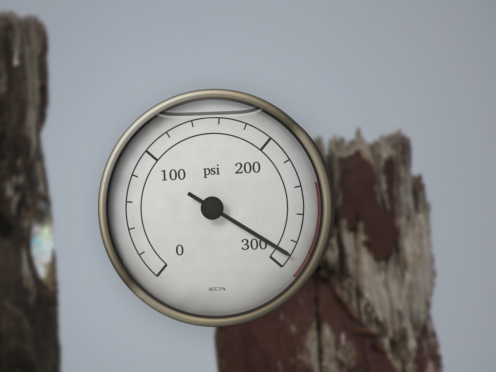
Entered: 290 psi
